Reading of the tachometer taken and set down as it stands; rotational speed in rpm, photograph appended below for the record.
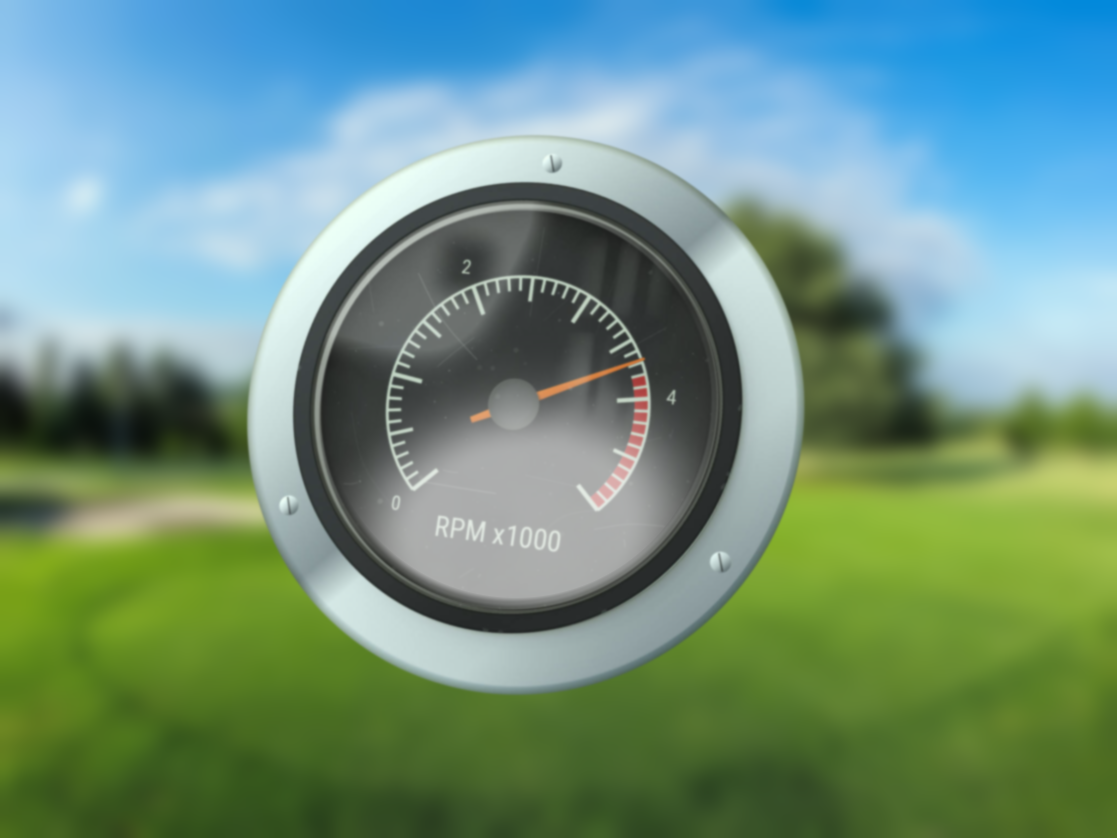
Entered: 3700 rpm
